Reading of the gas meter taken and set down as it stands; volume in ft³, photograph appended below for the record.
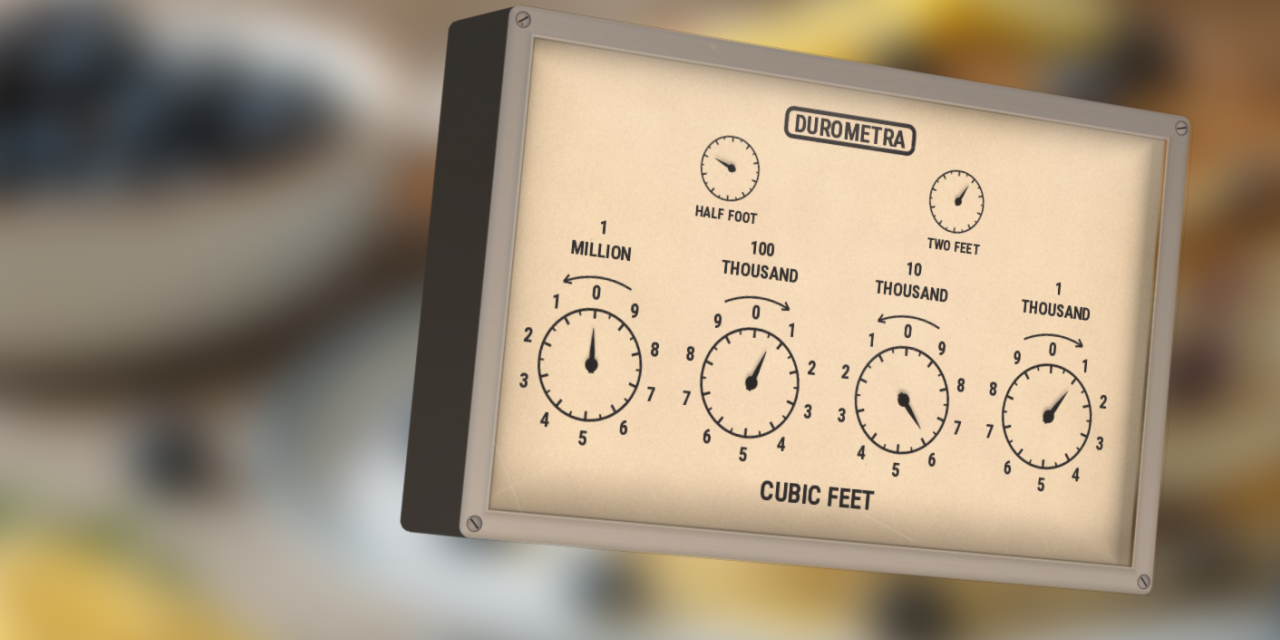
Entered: 6100 ft³
